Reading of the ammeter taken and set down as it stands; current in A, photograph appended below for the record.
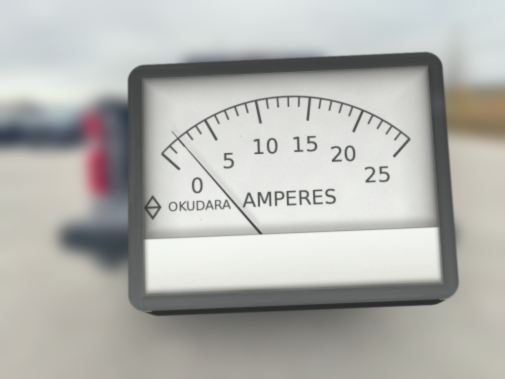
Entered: 2 A
